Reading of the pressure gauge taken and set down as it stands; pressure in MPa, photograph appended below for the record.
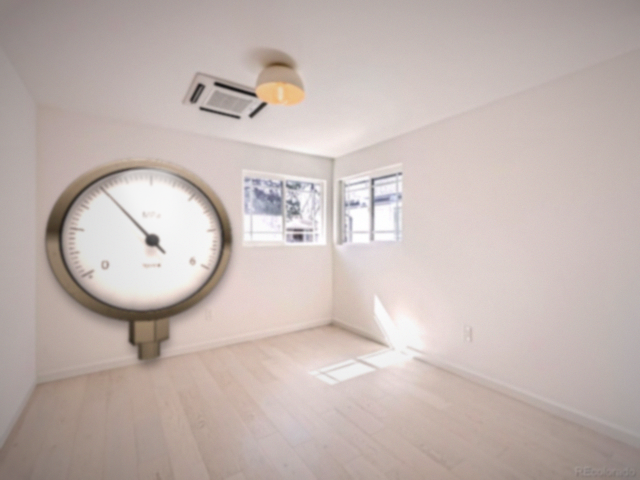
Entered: 2 MPa
